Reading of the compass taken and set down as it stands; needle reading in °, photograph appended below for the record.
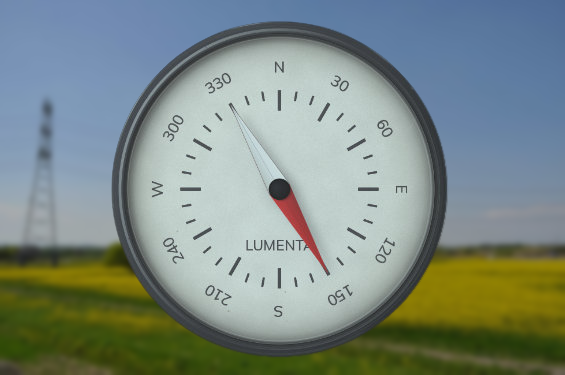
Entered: 150 °
